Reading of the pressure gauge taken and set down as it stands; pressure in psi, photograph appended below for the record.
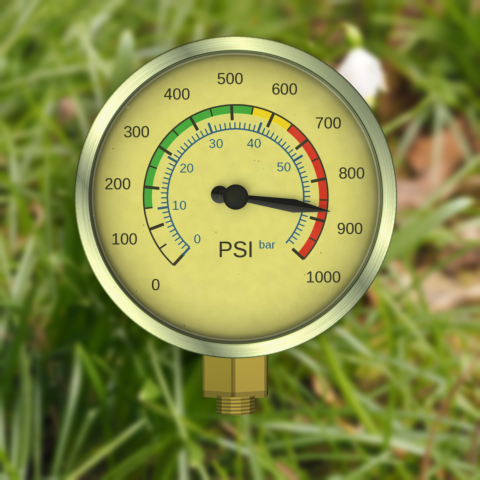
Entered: 875 psi
